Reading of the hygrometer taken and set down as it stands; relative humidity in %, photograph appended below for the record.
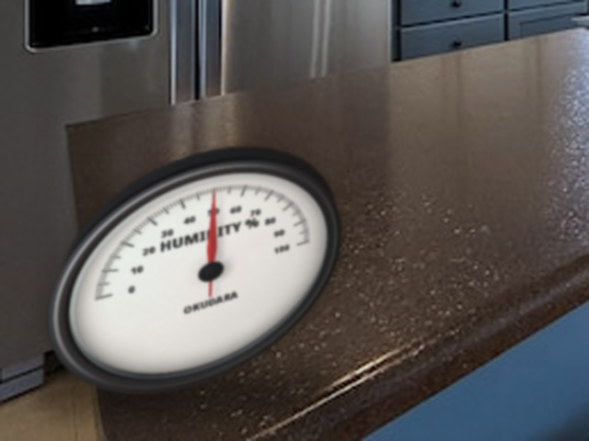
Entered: 50 %
